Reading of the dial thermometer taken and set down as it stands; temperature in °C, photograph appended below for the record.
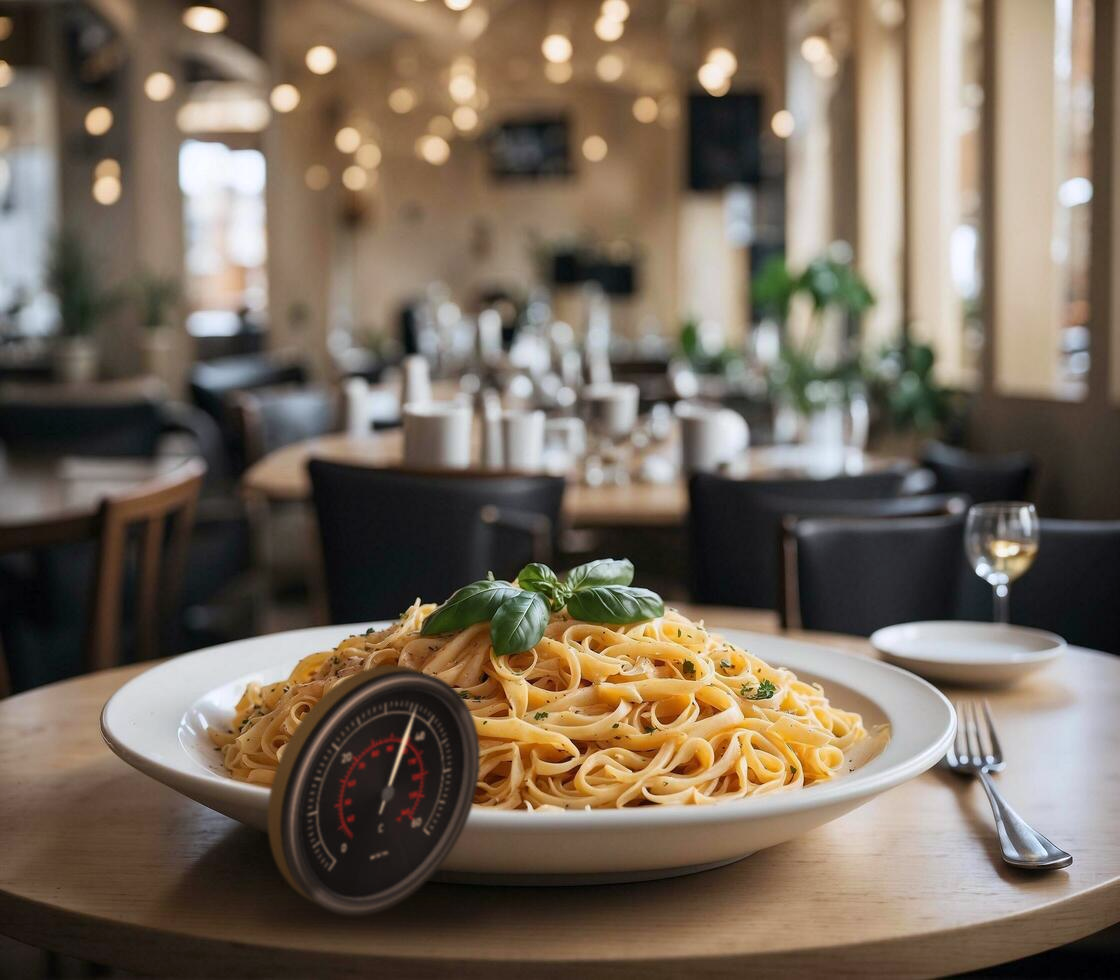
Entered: 35 °C
